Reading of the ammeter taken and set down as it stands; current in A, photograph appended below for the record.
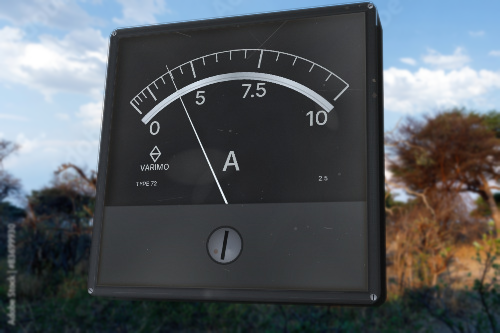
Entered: 4 A
